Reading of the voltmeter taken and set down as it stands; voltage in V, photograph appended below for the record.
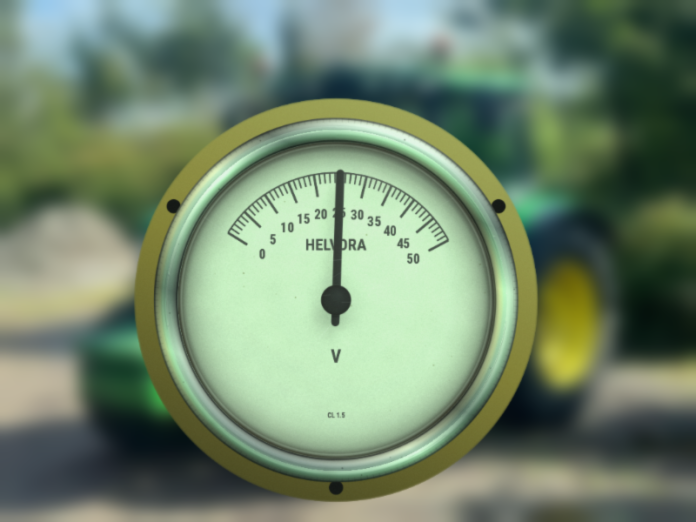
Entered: 25 V
